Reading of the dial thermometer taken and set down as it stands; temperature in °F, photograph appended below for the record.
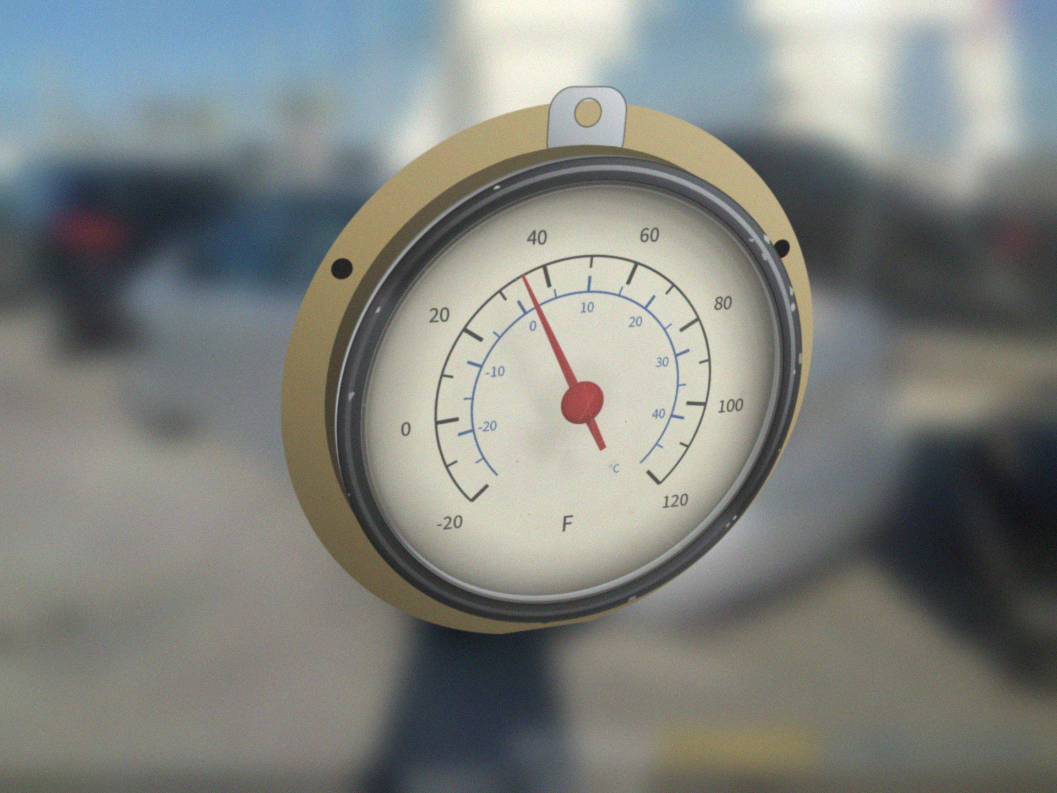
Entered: 35 °F
